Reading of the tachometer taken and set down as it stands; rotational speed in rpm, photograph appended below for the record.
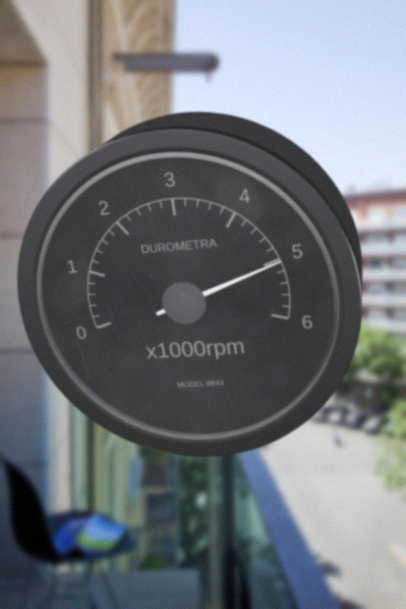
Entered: 5000 rpm
